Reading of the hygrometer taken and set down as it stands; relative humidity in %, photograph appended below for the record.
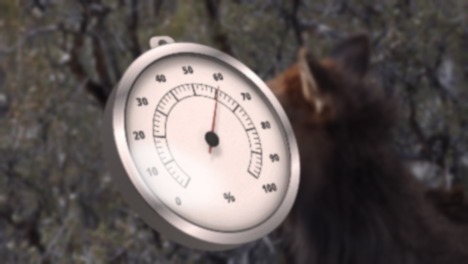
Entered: 60 %
